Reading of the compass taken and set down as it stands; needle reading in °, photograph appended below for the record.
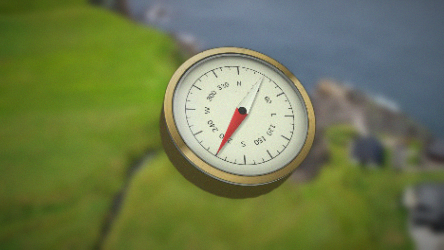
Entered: 210 °
